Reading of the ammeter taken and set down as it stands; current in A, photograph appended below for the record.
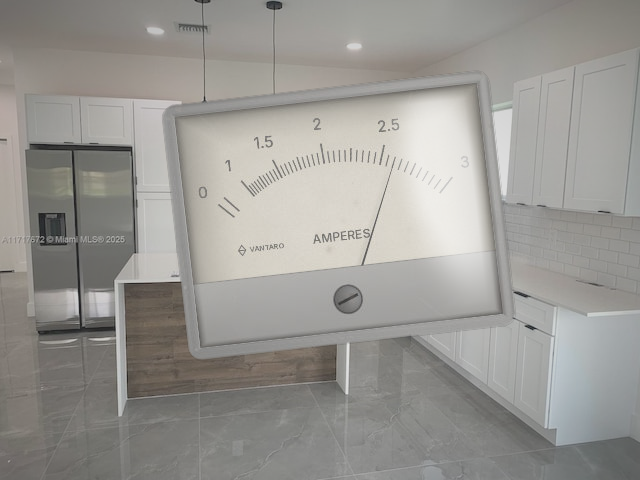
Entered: 2.6 A
